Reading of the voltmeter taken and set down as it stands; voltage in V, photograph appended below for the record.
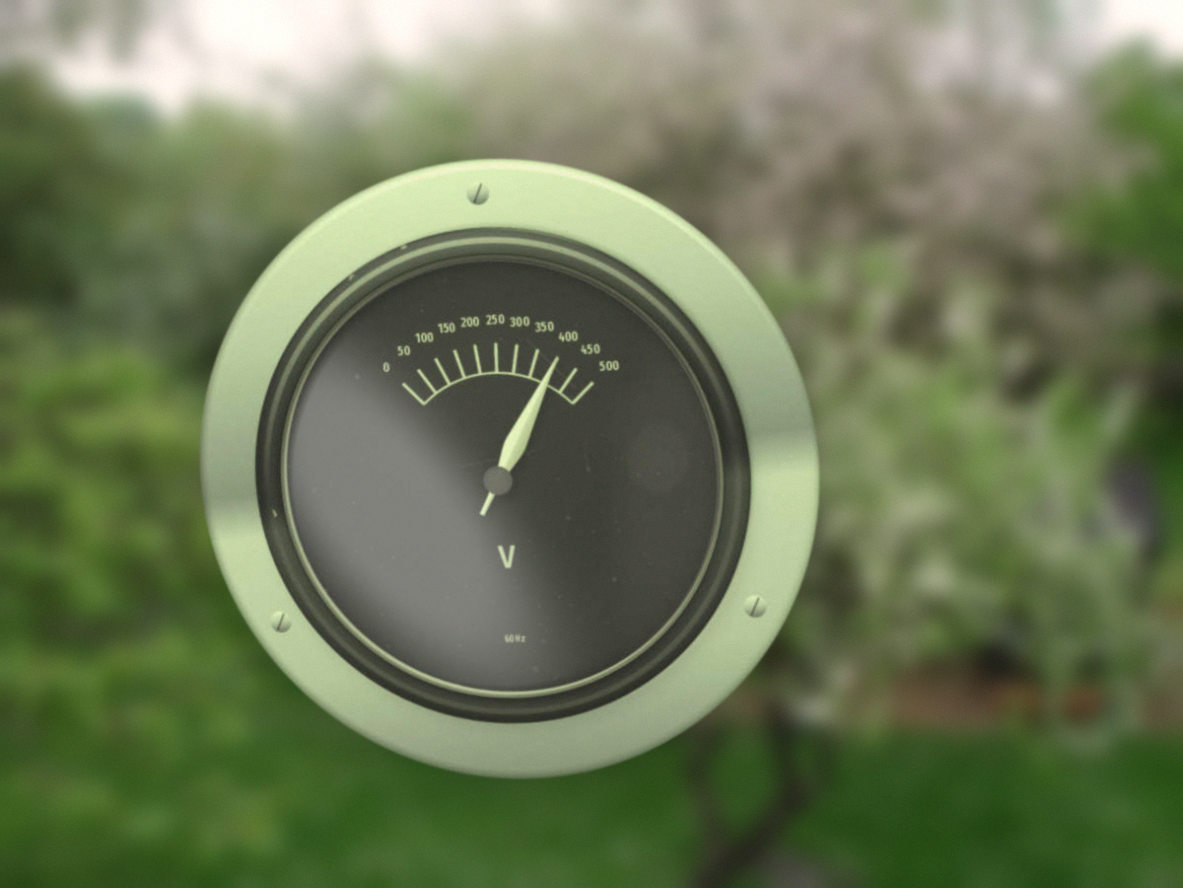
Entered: 400 V
